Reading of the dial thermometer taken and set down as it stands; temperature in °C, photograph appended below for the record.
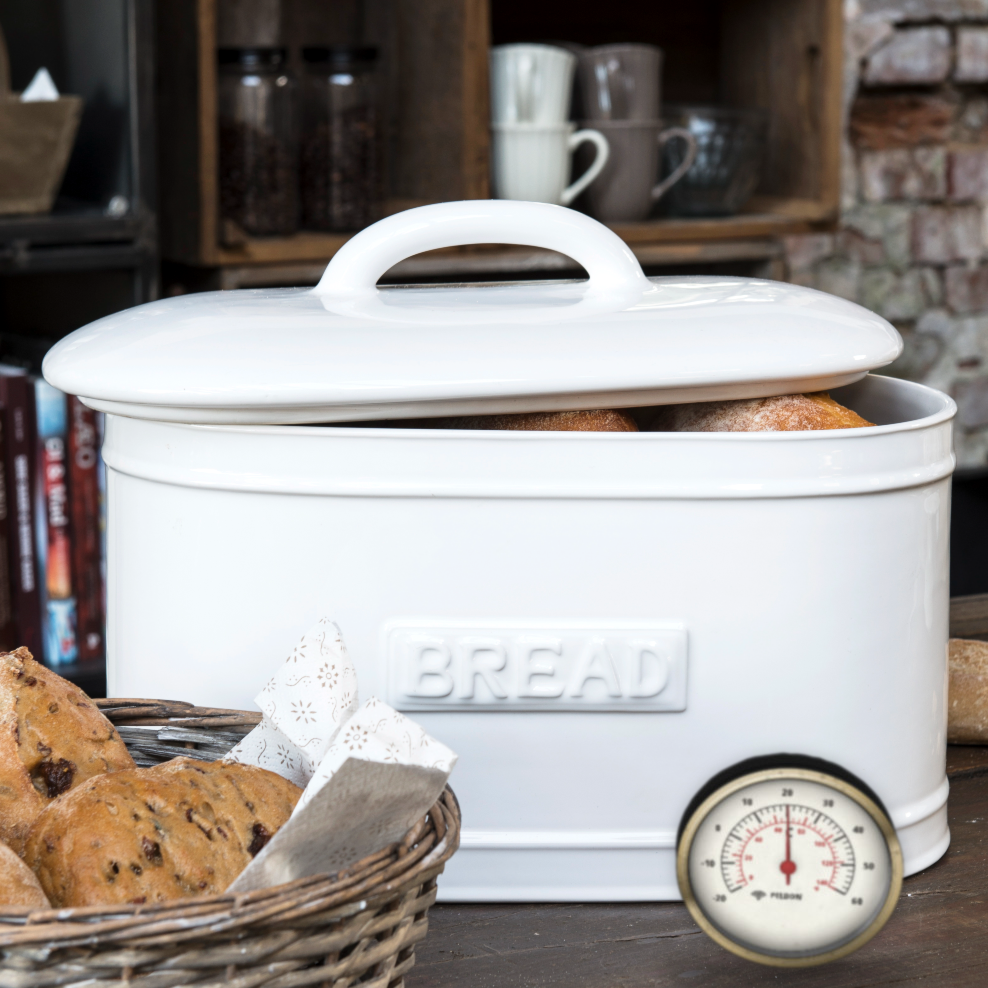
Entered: 20 °C
